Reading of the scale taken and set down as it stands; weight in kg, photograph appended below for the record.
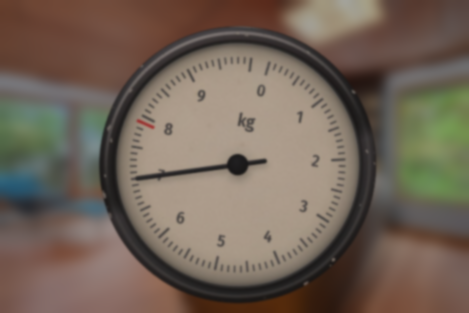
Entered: 7 kg
